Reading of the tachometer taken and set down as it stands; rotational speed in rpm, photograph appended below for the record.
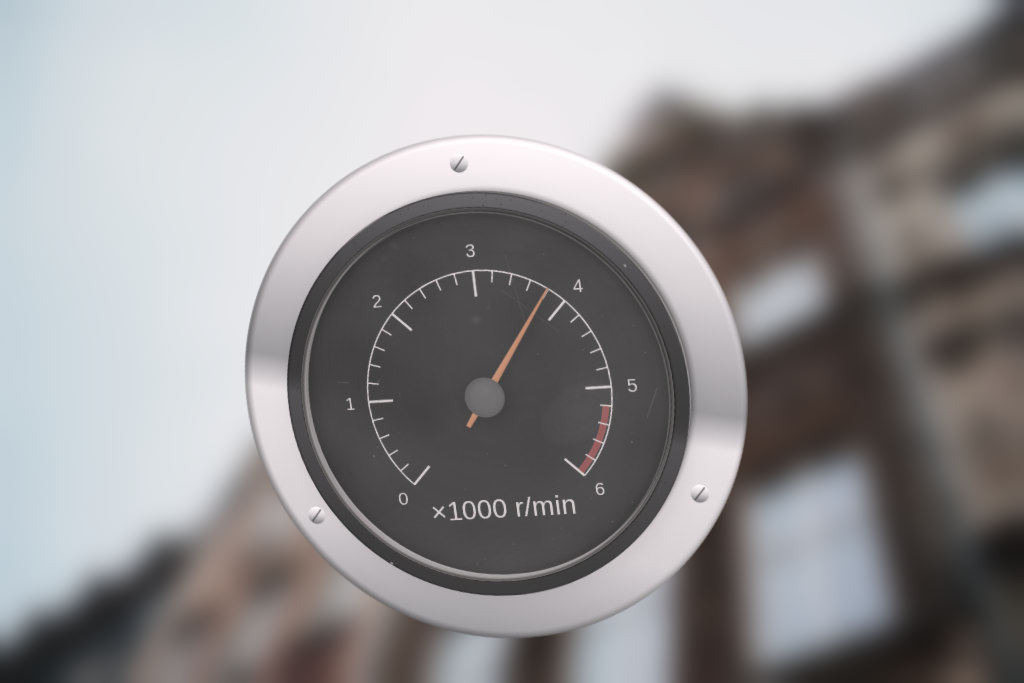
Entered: 3800 rpm
